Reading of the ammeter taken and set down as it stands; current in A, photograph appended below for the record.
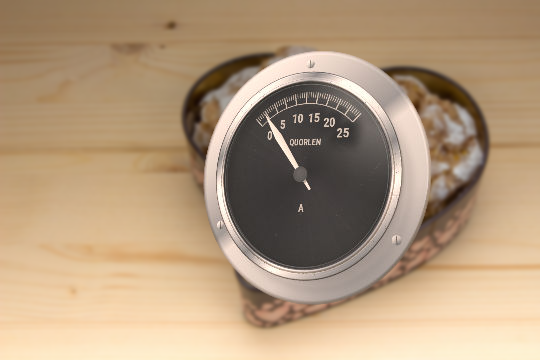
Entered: 2.5 A
